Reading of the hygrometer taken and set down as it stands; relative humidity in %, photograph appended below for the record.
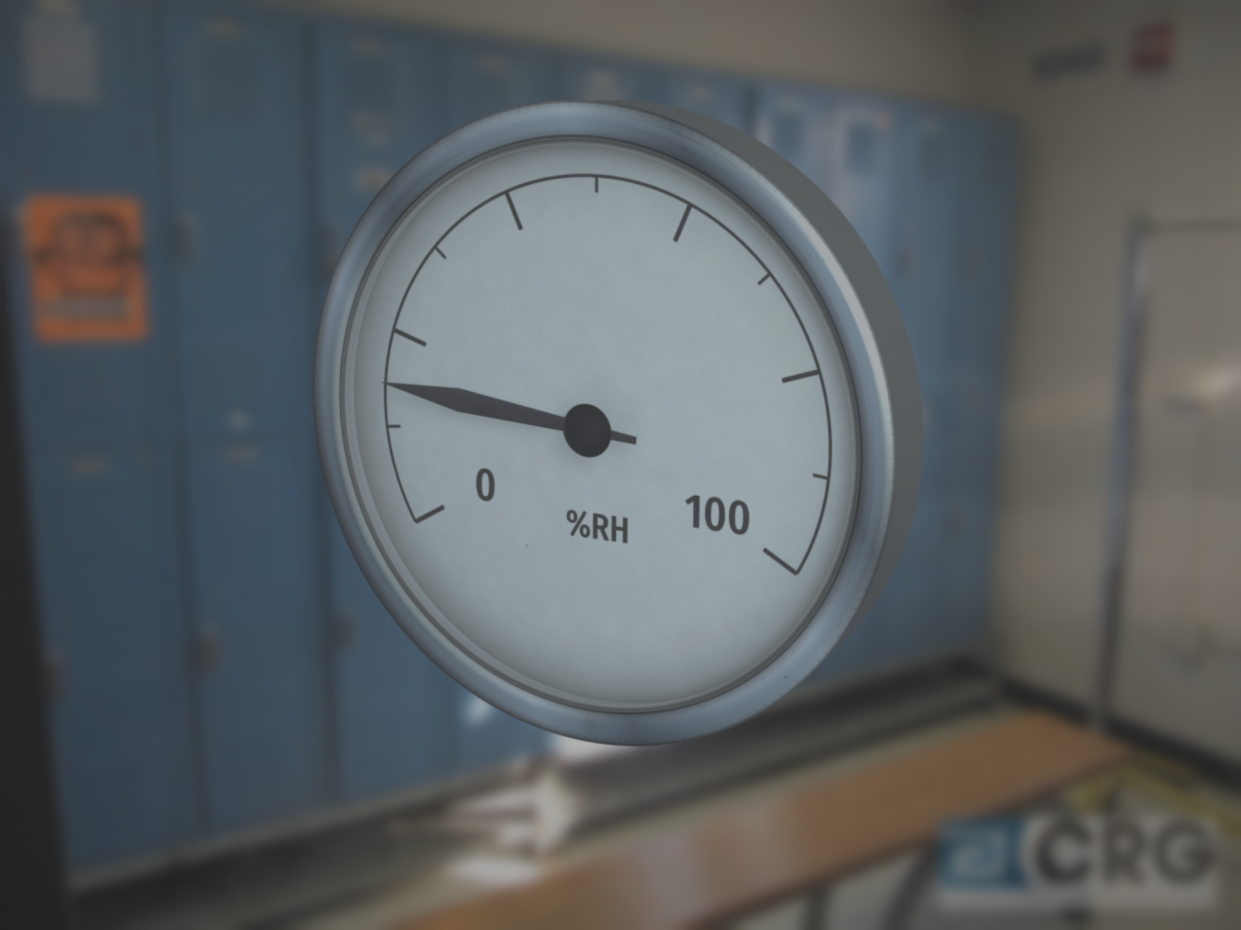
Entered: 15 %
